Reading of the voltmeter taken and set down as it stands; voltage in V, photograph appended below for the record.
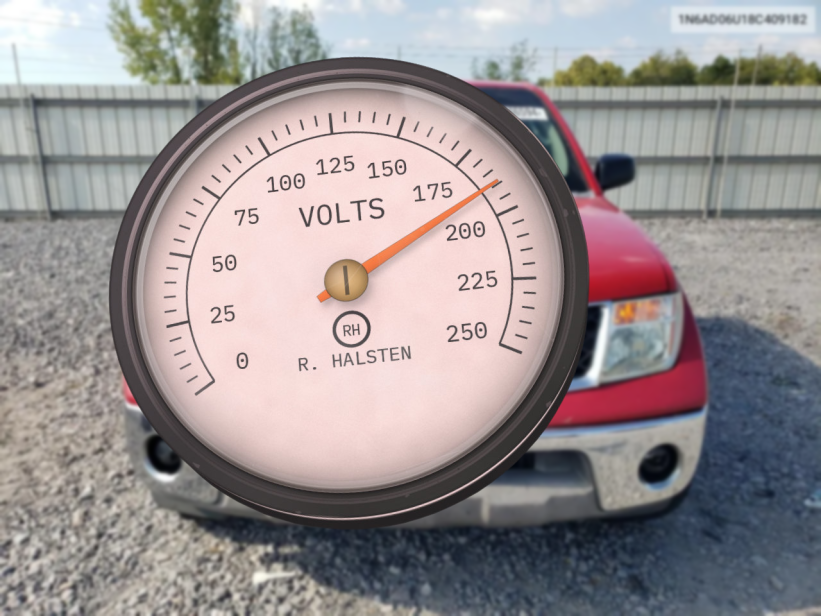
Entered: 190 V
